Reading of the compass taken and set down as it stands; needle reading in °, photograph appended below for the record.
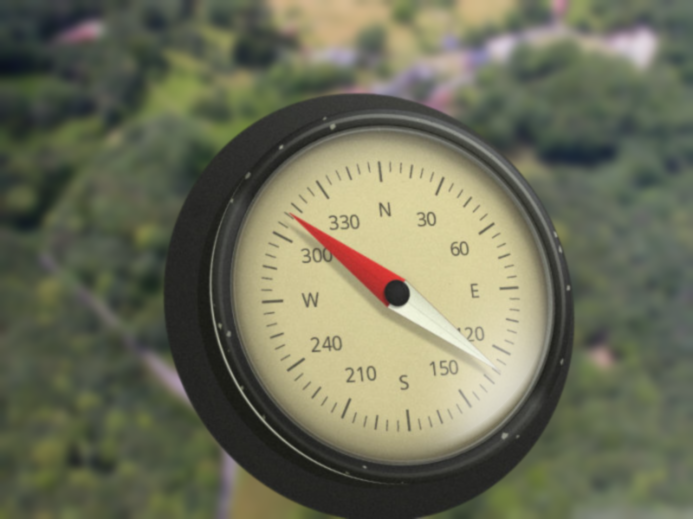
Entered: 310 °
